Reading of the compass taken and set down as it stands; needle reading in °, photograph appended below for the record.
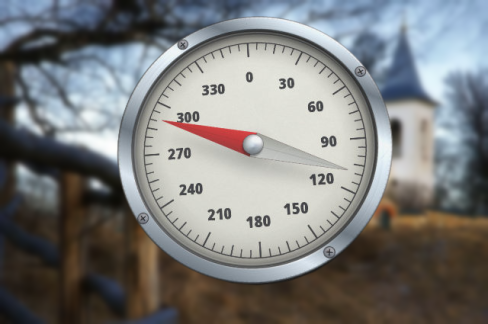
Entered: 290 °
